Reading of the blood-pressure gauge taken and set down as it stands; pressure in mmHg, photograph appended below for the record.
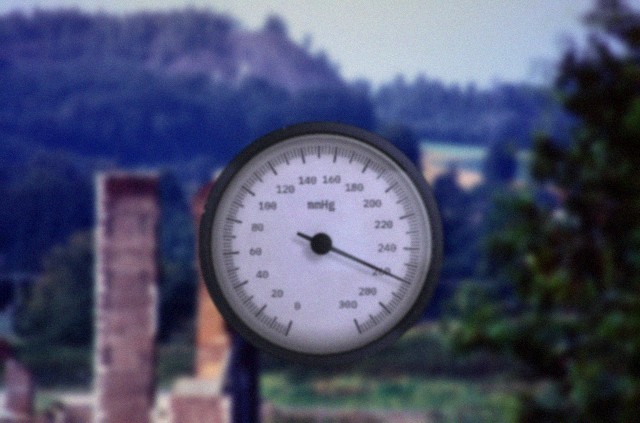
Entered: 260 mmHg
